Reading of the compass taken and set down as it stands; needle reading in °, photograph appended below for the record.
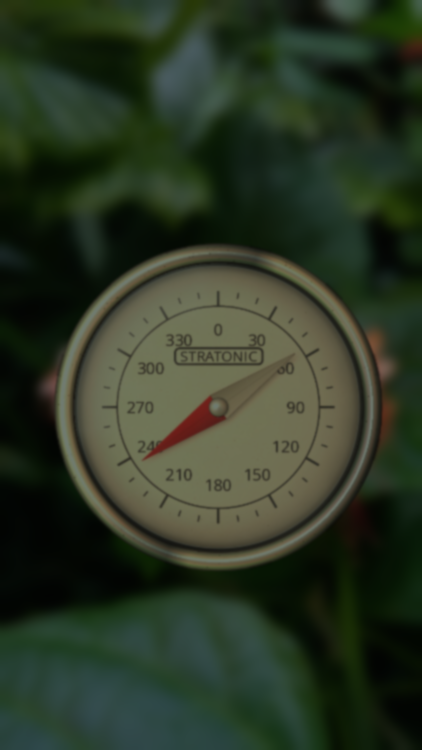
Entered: 235 °
